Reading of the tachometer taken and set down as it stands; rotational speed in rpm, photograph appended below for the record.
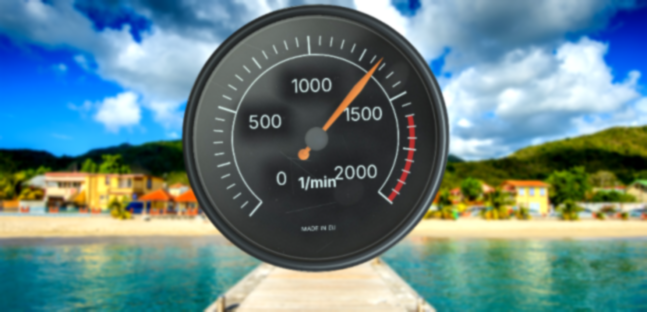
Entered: 1325 rpm
